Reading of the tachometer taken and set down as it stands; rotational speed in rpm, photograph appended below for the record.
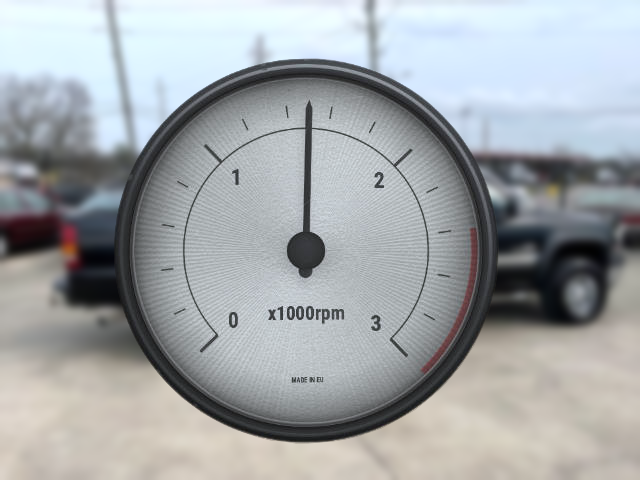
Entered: 1500 rpm
